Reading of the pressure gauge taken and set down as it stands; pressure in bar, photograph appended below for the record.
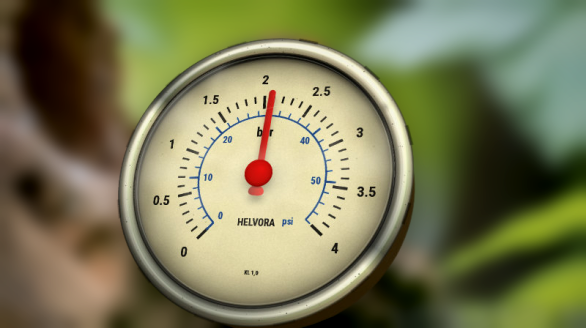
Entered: 2.1 bar
